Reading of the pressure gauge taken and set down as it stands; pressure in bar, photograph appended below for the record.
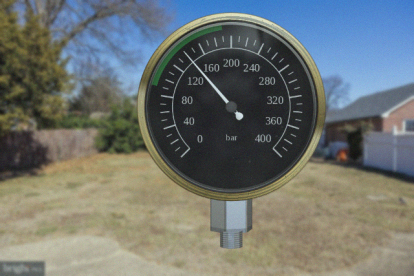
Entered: 140 bar
